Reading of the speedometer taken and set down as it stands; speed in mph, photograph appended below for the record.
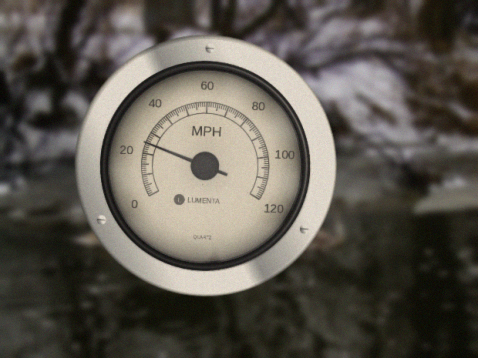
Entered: 25 mph
